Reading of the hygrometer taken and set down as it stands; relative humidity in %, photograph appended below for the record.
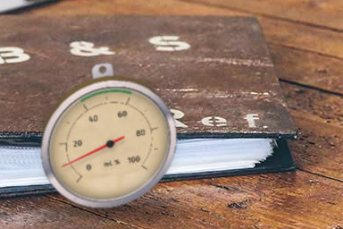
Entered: 10 %
